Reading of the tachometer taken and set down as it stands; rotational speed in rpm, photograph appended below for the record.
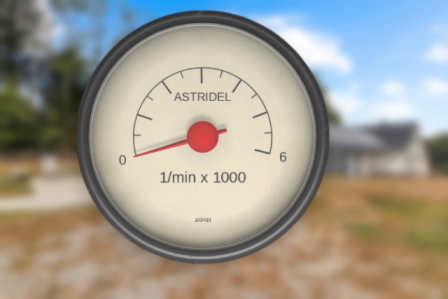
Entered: 0 rpm
